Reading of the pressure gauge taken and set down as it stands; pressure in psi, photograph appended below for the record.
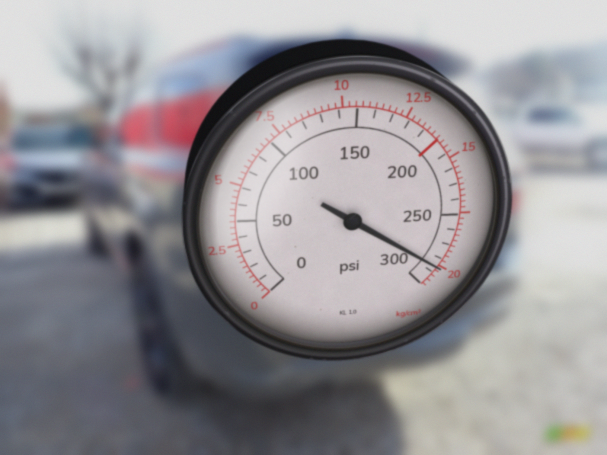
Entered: 285 psi
